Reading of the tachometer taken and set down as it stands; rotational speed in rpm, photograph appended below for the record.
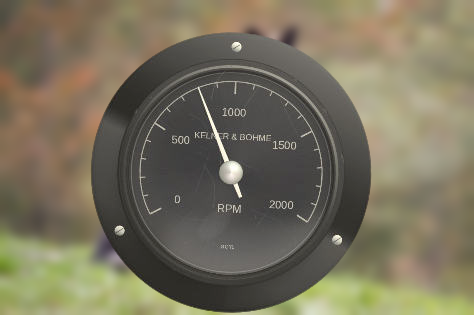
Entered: 800 rpm
